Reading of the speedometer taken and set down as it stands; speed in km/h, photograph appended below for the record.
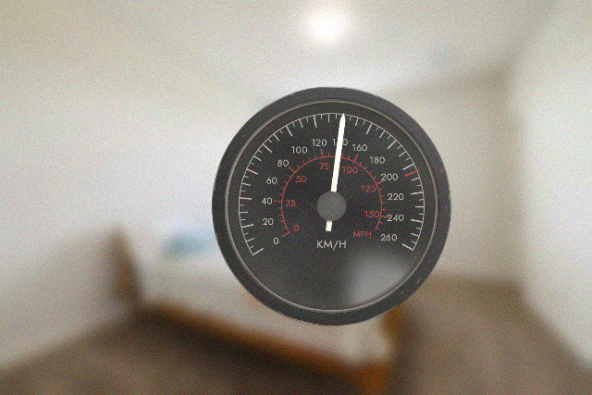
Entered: 140 km/h
